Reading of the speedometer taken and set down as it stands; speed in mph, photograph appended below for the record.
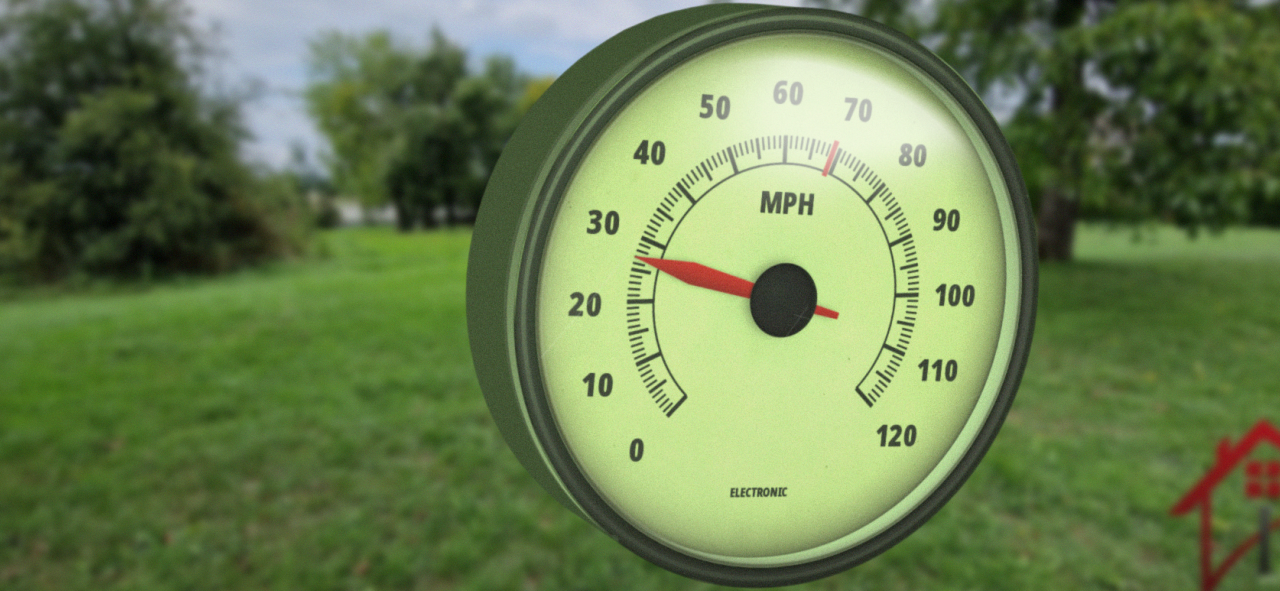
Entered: 27 mph
